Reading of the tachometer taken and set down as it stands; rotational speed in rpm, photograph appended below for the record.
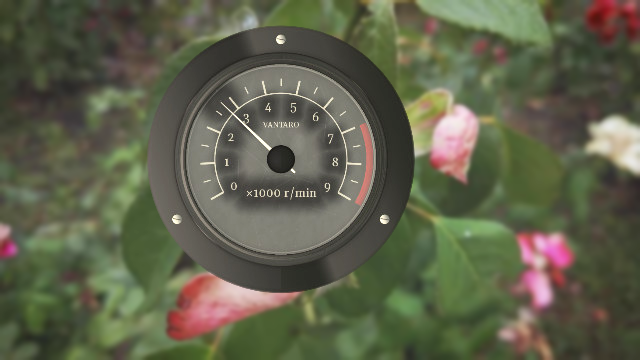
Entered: 2750 rpm
